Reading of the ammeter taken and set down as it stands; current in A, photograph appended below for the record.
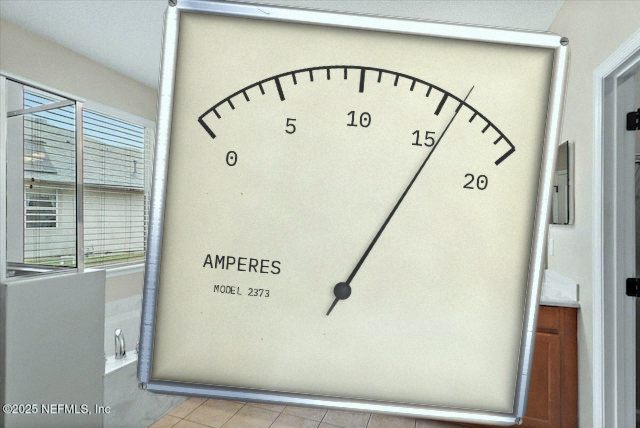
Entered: 16 A
